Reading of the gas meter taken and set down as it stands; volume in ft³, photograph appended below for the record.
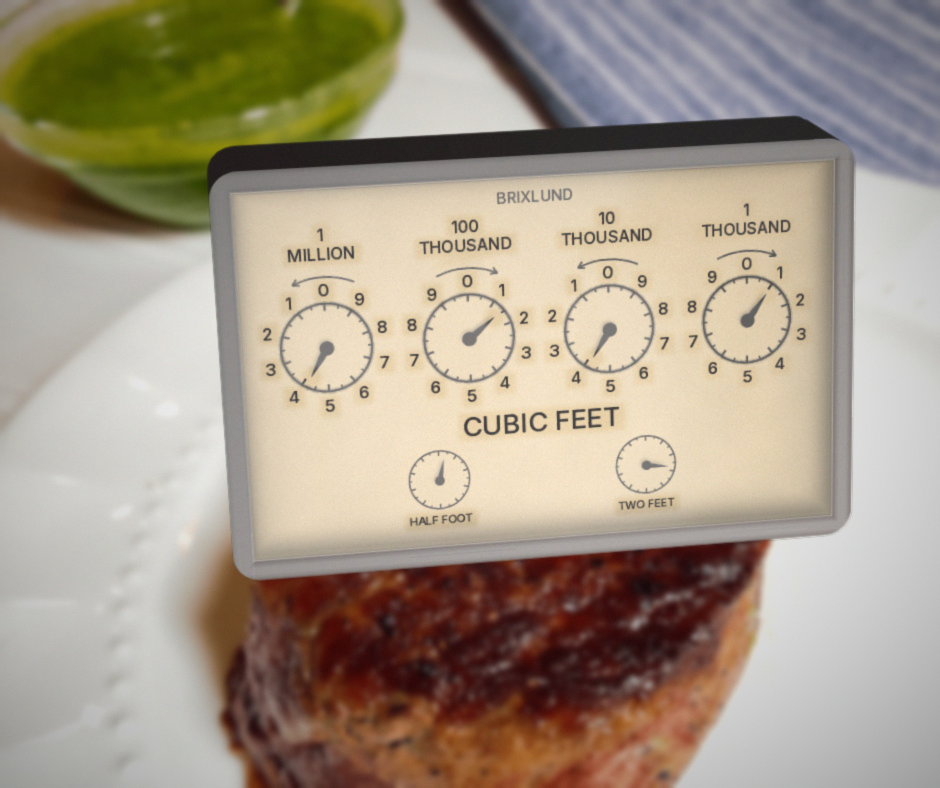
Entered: 414100 ft³
